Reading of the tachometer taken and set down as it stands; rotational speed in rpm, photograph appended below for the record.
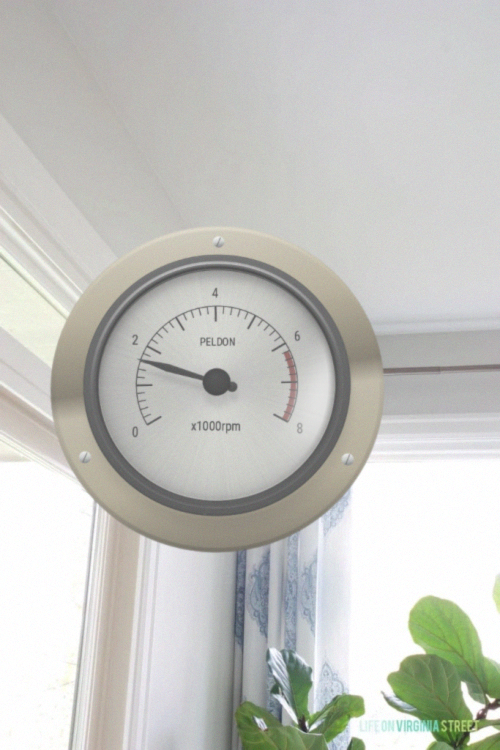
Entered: 1600 rpm
